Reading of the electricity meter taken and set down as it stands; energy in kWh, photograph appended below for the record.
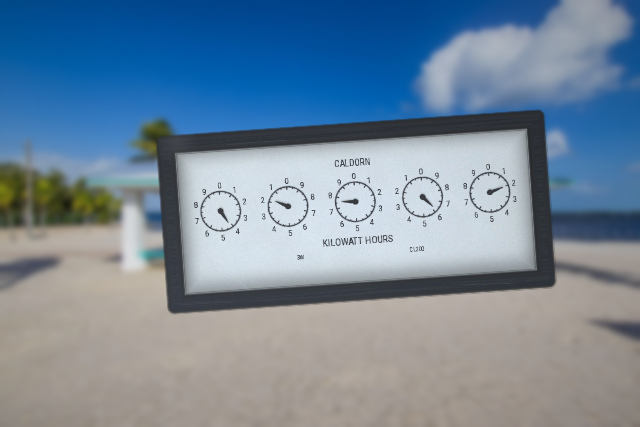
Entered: 41762 kWh
